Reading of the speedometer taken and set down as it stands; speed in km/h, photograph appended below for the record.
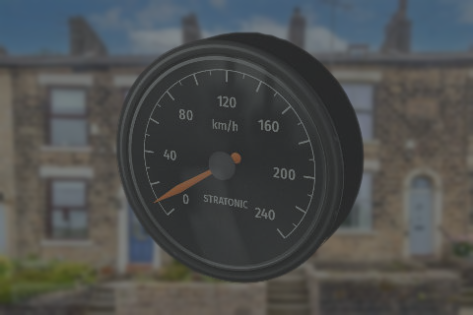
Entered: 10 km/h
